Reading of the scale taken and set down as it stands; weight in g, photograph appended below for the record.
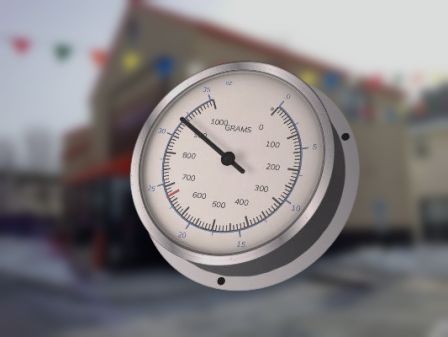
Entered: 900 g
